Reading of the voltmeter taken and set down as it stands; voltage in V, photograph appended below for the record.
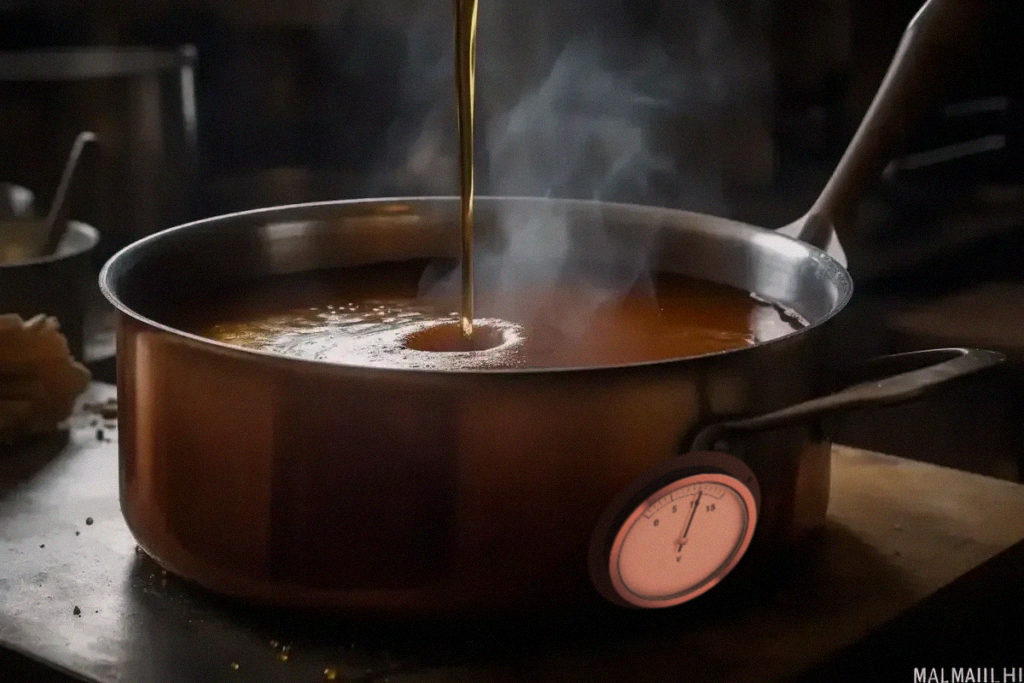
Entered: 10 V
